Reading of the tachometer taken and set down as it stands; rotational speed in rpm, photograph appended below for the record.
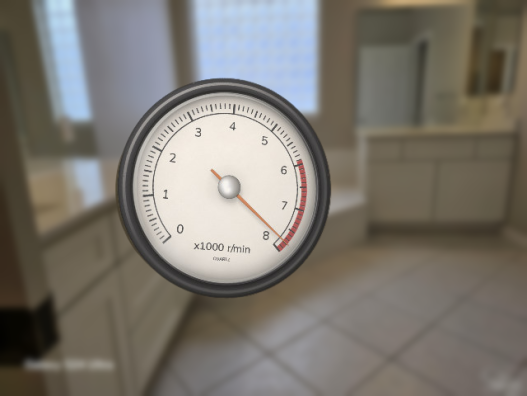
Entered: 7800 rpm
